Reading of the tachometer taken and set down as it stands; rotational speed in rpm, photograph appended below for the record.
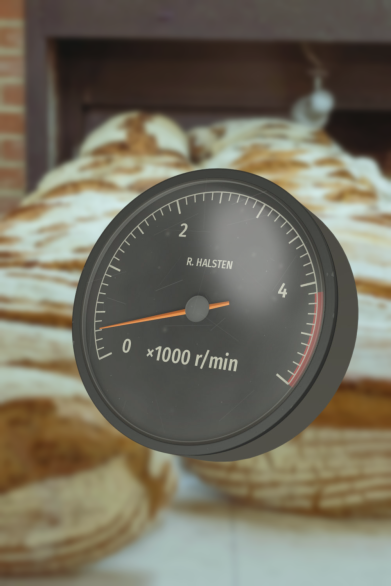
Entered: 300 rpm
